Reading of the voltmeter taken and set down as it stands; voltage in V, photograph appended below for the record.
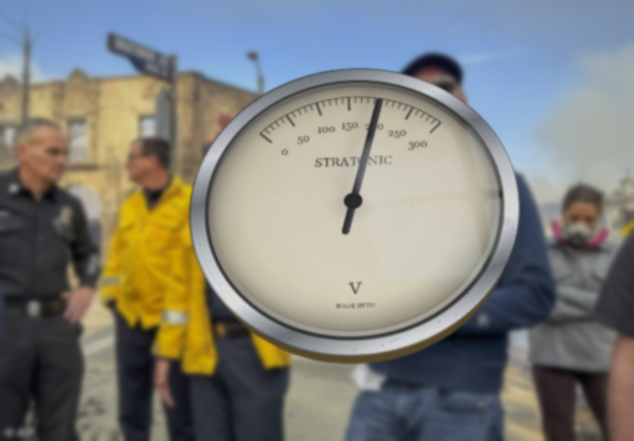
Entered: 200 V
